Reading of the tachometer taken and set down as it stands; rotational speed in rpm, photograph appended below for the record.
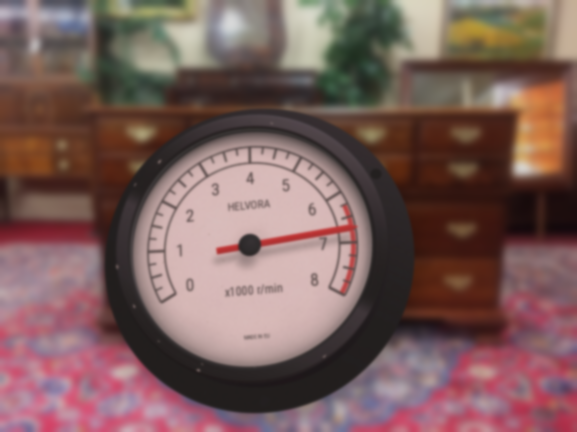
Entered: 6750 rpm
